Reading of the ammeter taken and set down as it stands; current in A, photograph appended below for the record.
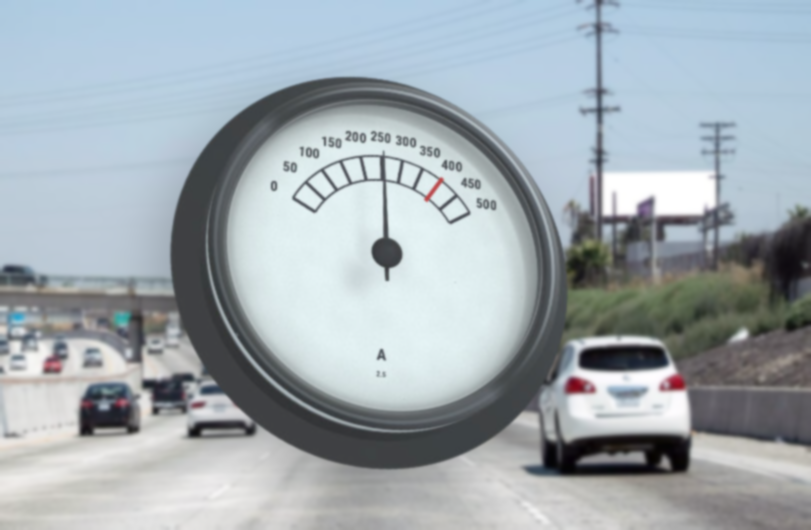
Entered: 250 A
